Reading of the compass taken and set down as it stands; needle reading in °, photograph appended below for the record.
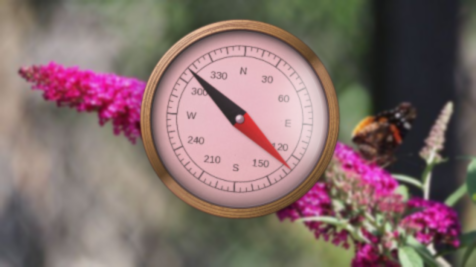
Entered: 130 °
